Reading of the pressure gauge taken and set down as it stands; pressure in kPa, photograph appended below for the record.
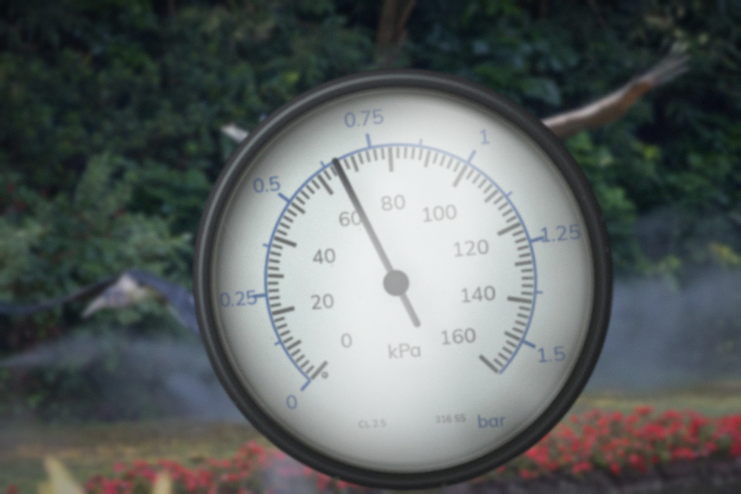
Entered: 66 kPa
